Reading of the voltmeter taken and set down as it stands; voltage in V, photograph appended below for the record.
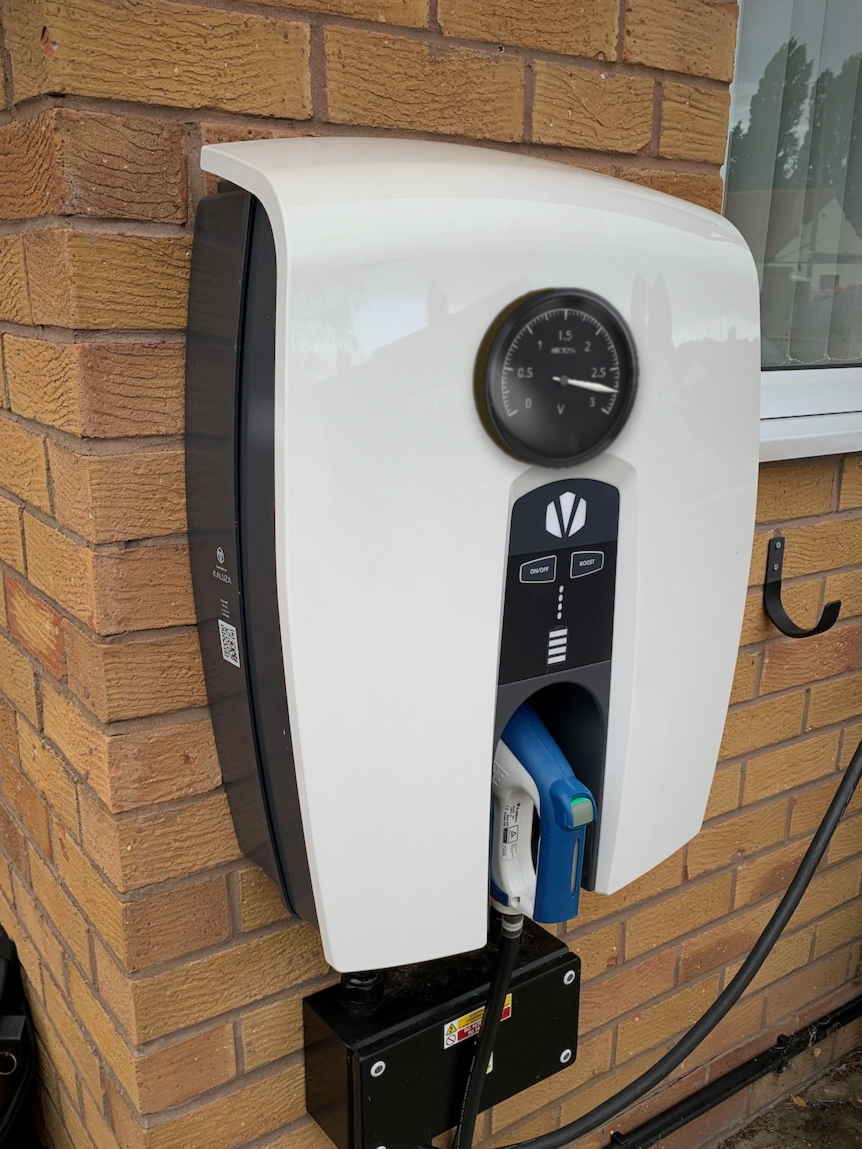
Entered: 2.75 V
